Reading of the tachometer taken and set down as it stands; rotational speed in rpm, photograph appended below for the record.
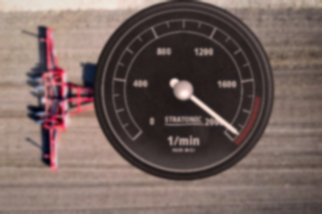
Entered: 1950 rpm
